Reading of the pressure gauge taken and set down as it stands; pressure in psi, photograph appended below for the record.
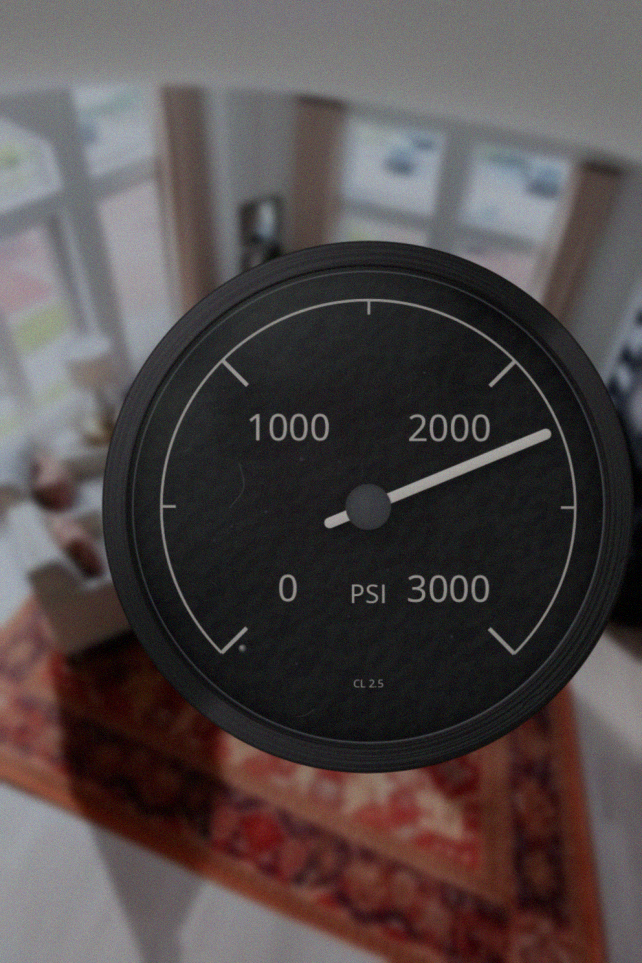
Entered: 2250 psi
